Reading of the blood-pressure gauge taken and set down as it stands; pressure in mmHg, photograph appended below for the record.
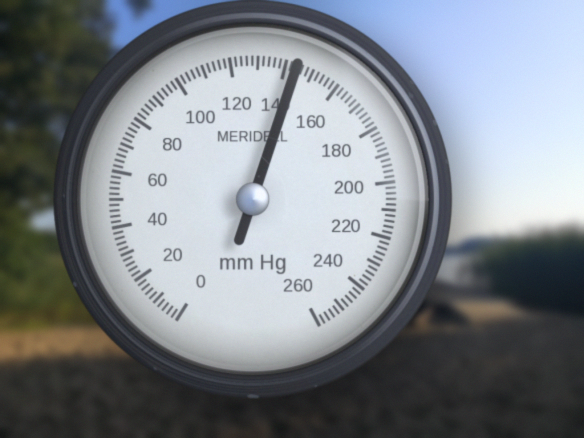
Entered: 144 mmHg
